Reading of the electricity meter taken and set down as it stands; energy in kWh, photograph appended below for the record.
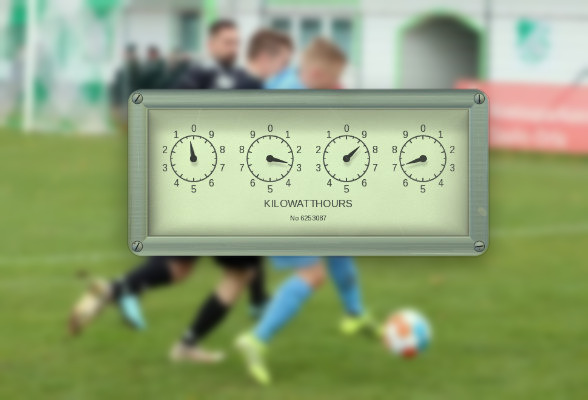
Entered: 287 kWh
